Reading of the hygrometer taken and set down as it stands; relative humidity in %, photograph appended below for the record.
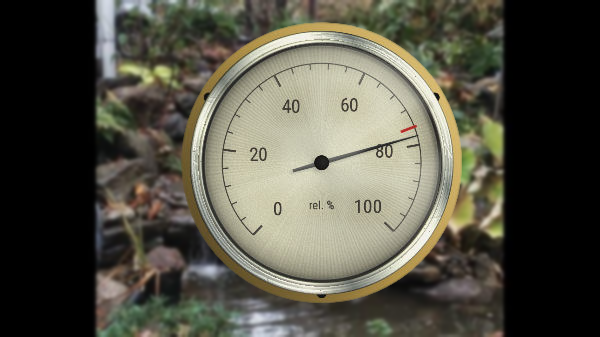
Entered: 78 %
